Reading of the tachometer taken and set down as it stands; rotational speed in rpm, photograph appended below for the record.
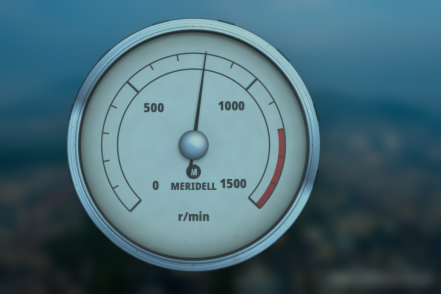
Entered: 800 rpm
